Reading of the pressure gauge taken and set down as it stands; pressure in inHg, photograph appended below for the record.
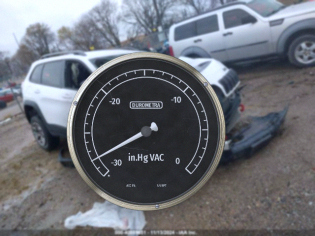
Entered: -28 inHg
